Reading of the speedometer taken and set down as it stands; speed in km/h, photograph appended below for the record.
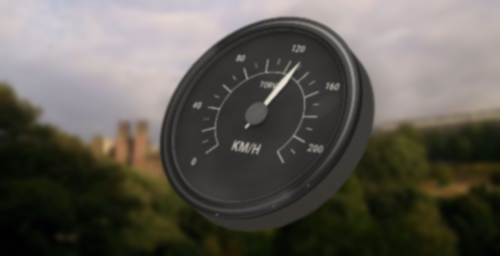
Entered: 130 km/h
